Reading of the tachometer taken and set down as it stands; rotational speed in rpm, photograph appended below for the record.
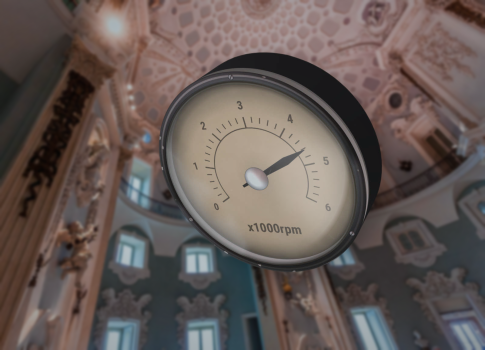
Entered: 4600 rpm
